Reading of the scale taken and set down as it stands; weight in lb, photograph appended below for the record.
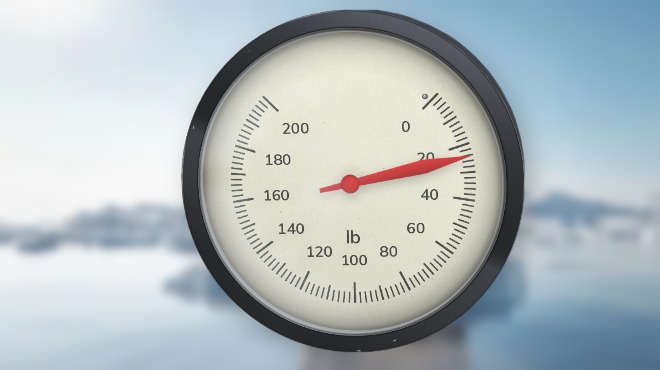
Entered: 24 lb
